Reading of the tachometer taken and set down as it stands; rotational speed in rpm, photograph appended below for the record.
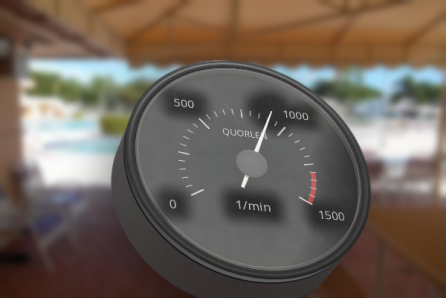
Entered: 900 rpm
